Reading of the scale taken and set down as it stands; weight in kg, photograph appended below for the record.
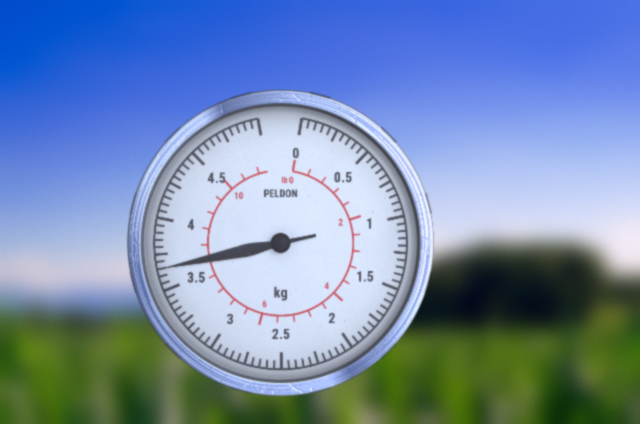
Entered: 3.65 kg
